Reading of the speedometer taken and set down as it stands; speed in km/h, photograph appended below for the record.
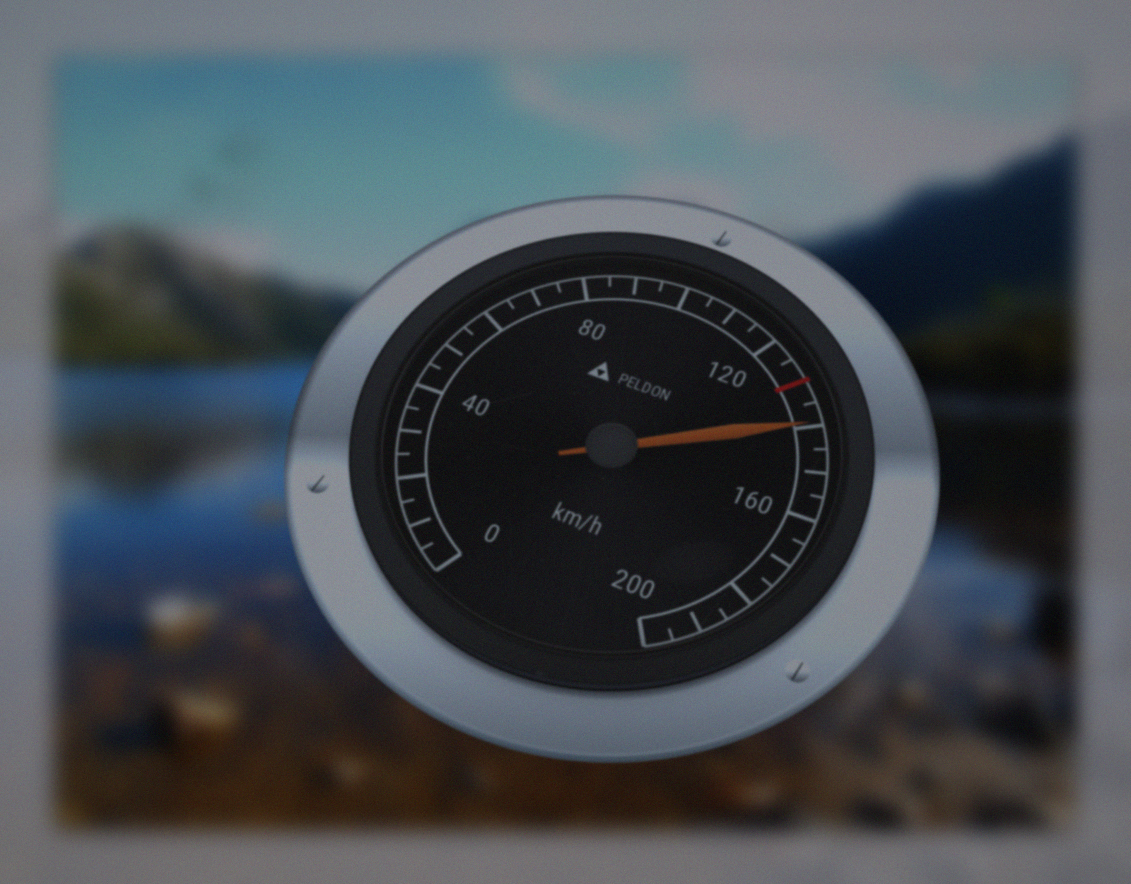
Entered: 140 km/h
